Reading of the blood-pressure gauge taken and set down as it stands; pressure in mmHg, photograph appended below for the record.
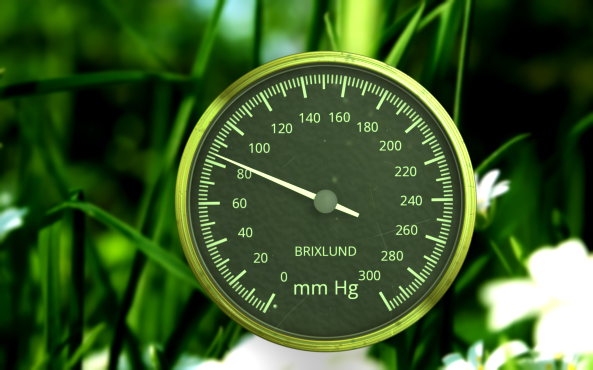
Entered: 84 mmHg
